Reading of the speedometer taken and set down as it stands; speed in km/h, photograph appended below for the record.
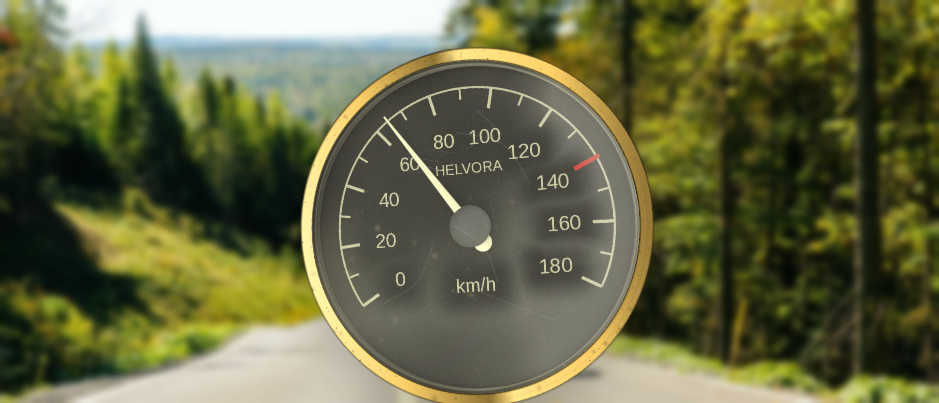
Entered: 65 km/h
